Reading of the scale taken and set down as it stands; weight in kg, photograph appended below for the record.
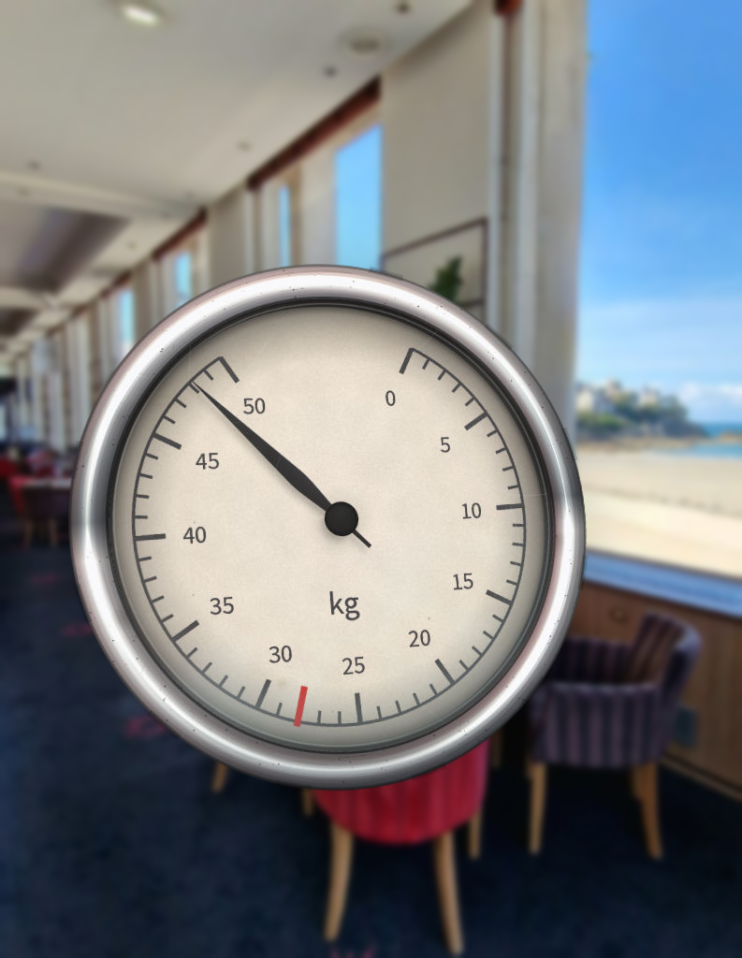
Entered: 48 kg
